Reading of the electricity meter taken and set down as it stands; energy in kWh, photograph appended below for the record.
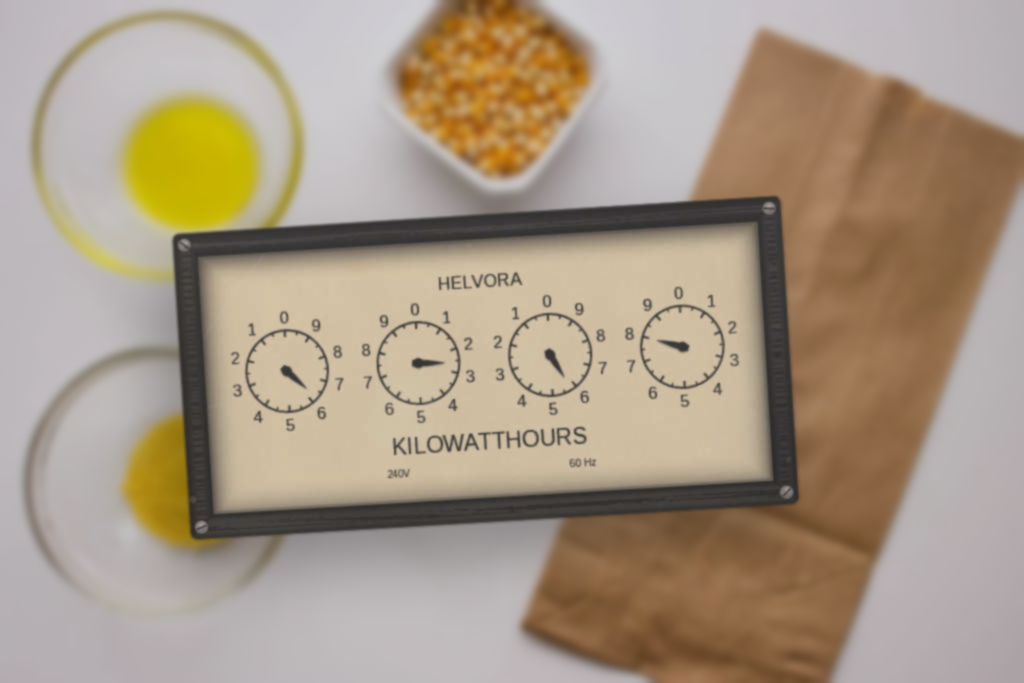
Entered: 6258 kWh
